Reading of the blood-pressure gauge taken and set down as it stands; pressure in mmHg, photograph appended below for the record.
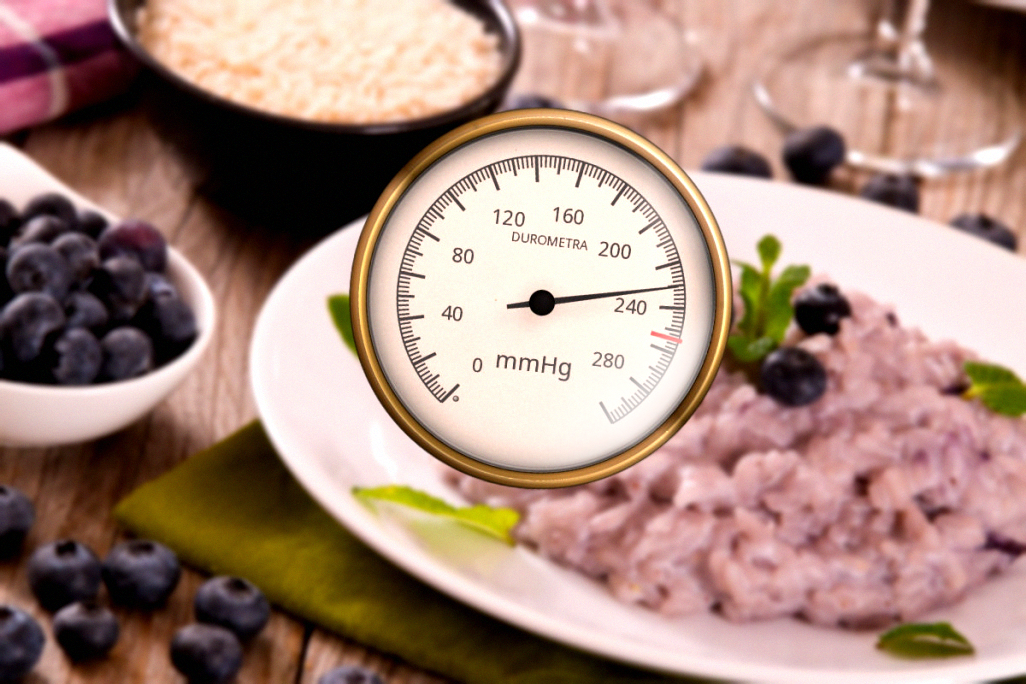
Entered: 230 mmHg
